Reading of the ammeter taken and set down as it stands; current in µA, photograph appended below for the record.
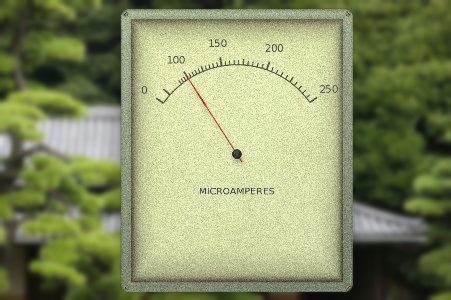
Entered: 100 µA
